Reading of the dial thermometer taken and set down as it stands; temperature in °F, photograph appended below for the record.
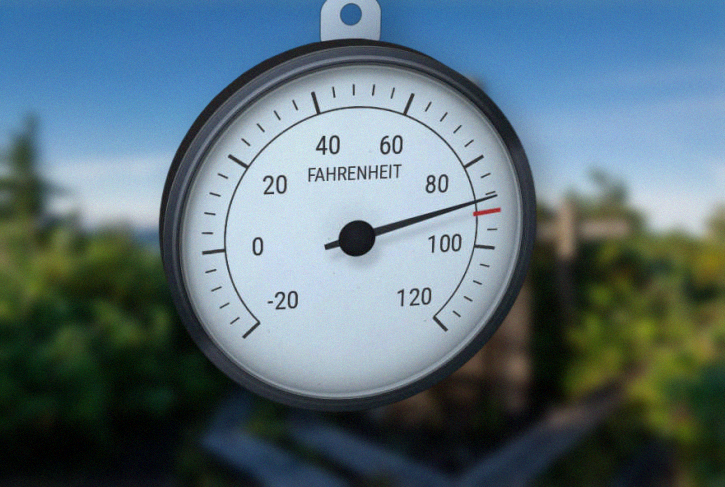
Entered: 88 °F
